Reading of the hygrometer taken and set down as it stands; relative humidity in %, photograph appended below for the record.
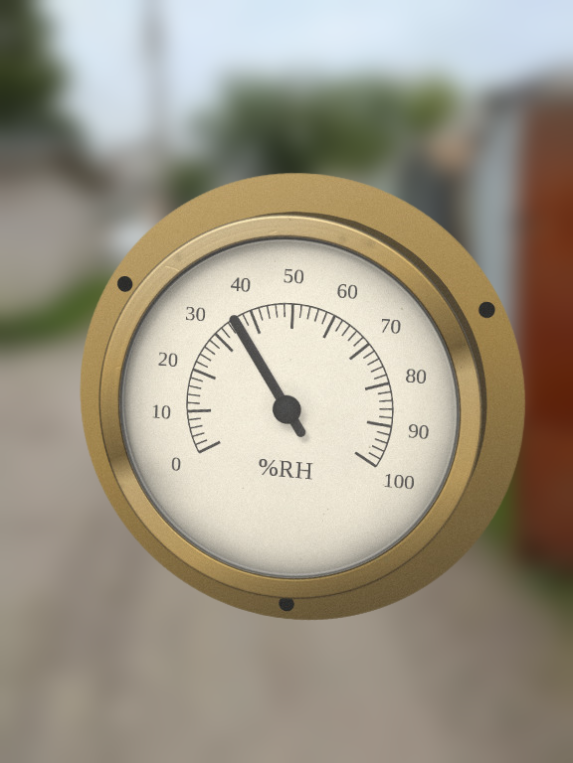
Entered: 36 %
